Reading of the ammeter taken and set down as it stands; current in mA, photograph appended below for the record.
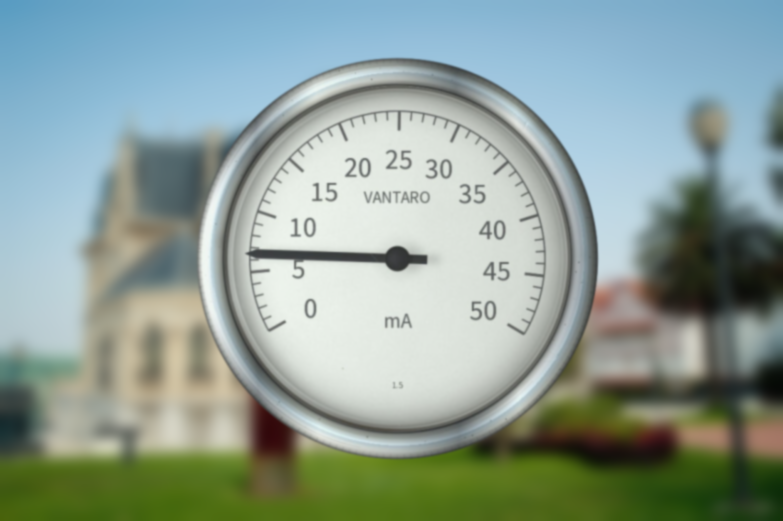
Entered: 6.5 mA
